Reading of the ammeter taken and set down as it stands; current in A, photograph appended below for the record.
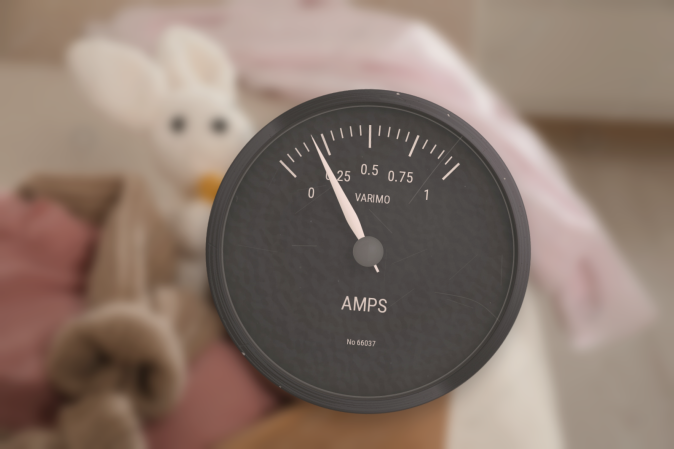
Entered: 0.2 A
